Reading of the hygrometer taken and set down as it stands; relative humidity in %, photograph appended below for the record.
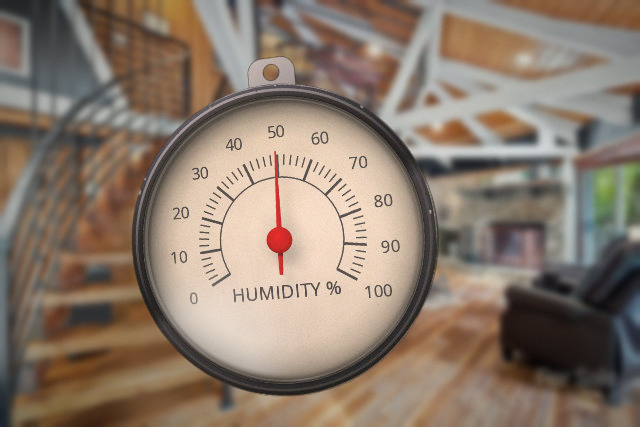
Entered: 50 %
